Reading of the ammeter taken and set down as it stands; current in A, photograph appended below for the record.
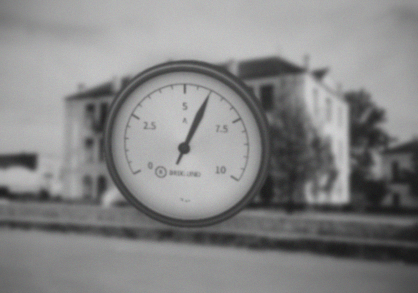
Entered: 6 A
